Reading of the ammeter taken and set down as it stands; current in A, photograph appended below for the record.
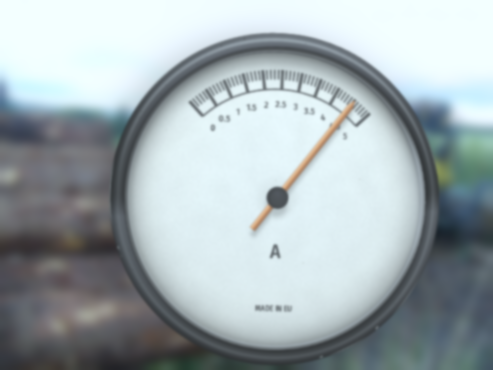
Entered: 4.5 A
